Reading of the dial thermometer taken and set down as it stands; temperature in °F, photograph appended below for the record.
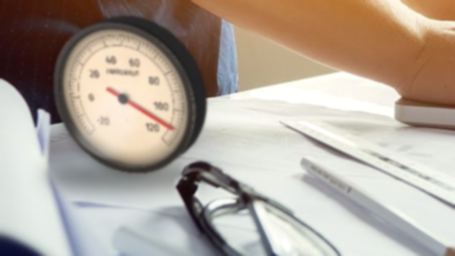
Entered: 110 °F
